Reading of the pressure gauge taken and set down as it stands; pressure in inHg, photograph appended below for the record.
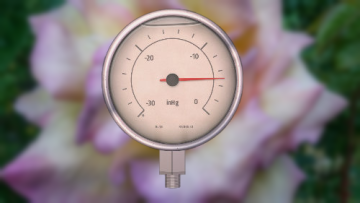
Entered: -5 inHg
